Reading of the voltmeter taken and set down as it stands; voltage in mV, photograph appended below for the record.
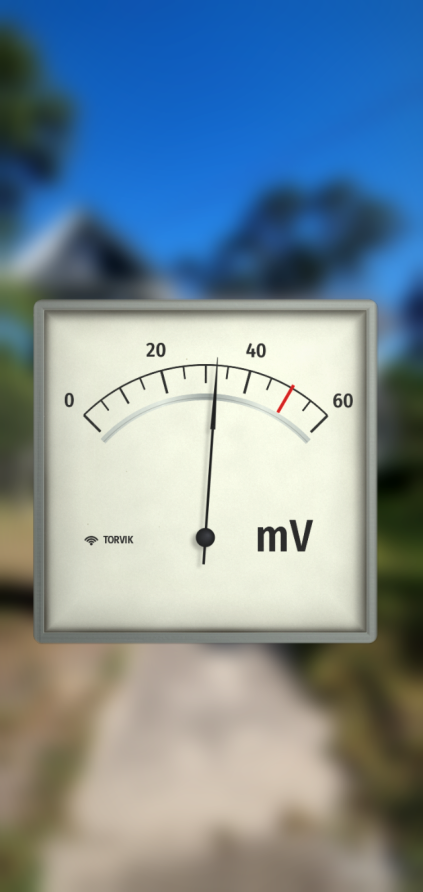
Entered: 32.5 mV
